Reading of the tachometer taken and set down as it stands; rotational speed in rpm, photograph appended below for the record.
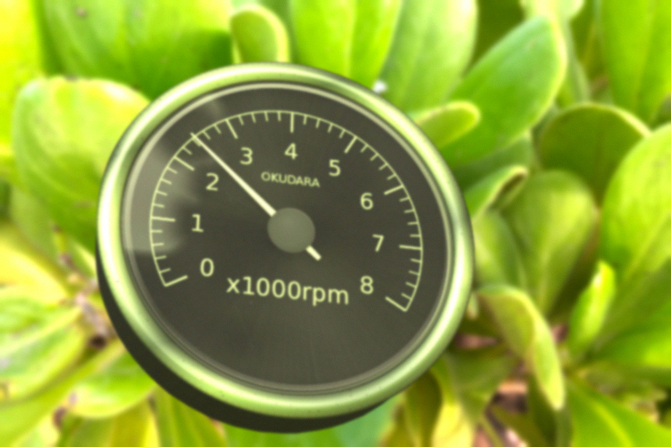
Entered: 2400 rpm
